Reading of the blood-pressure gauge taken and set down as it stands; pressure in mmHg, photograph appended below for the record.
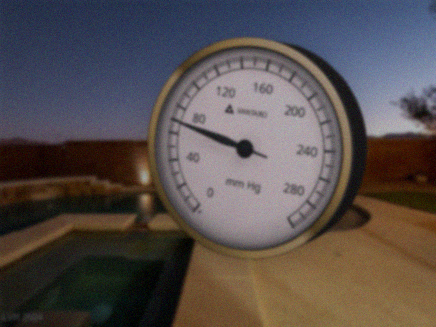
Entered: 70 mmHg
